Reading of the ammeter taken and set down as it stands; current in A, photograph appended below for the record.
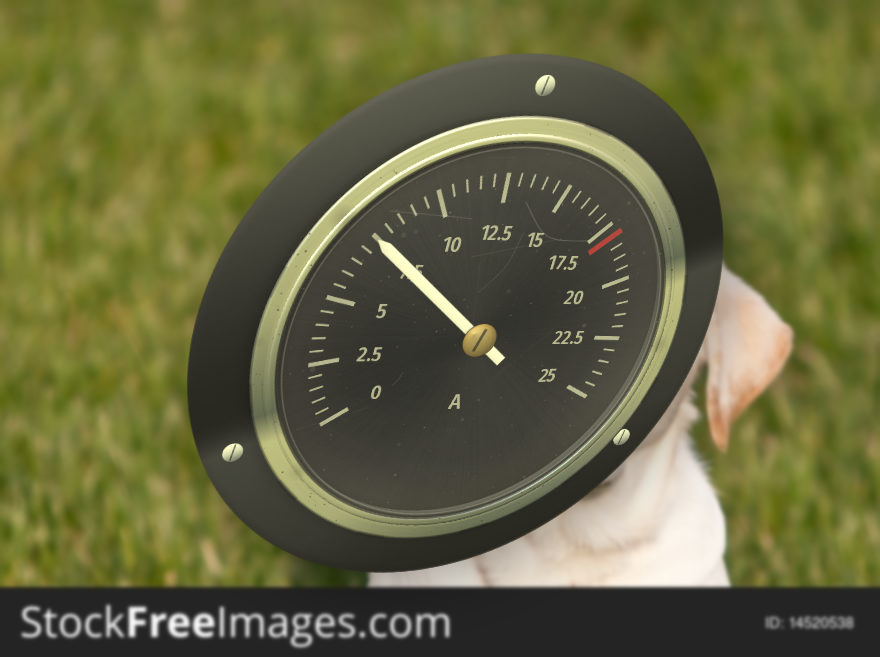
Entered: 7.5 A
